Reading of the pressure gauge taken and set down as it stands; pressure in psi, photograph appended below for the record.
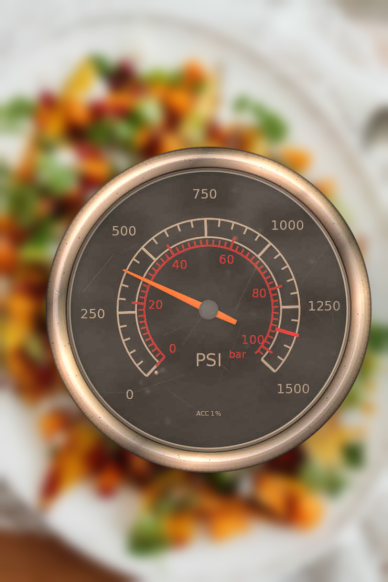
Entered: 400 psi
